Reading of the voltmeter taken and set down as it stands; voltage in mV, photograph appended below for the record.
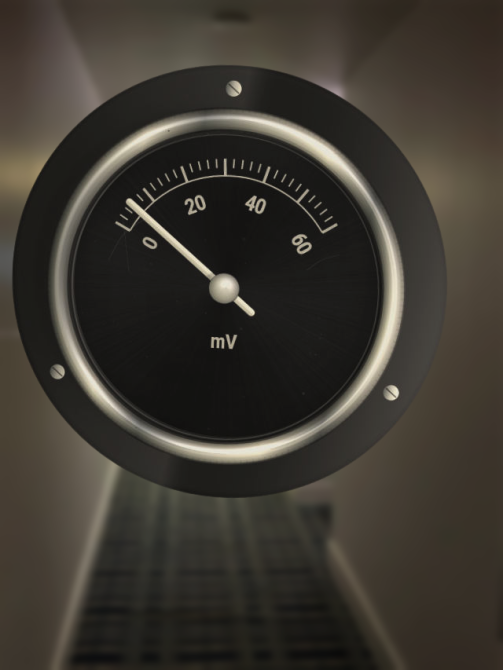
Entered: 6 mV
